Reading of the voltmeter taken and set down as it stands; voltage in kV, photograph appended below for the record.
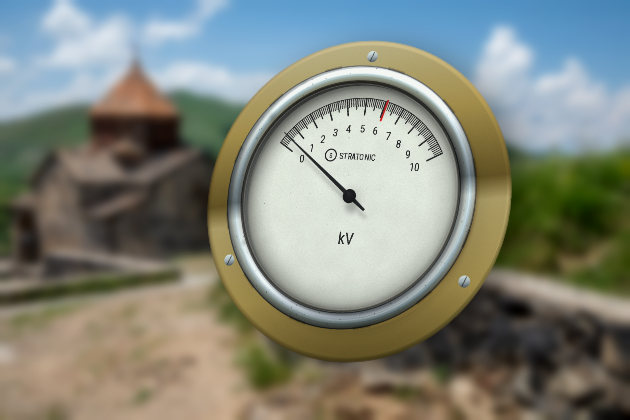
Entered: 0.5 kV
